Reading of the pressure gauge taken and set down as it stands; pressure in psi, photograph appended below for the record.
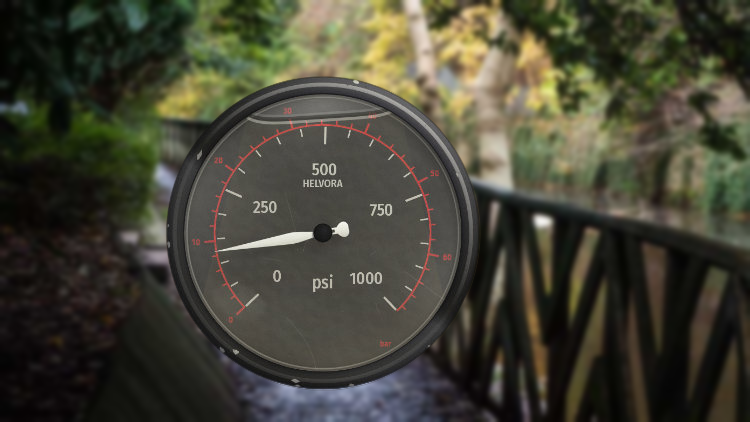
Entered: 125 psi
